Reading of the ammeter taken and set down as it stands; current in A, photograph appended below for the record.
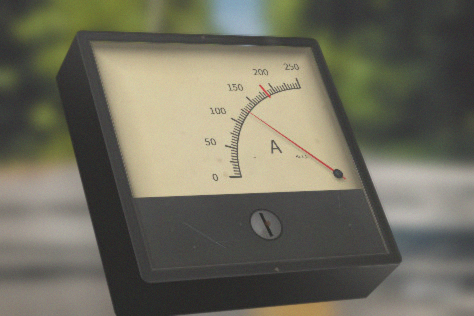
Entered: 125 A
